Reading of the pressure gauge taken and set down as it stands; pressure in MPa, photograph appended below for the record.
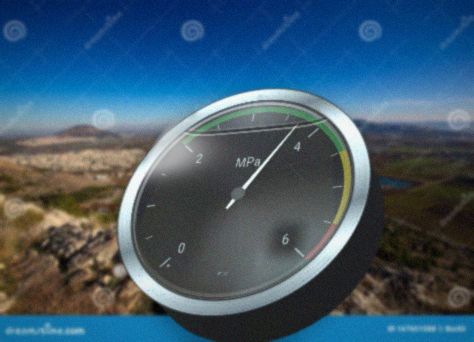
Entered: 3.75 MPa
